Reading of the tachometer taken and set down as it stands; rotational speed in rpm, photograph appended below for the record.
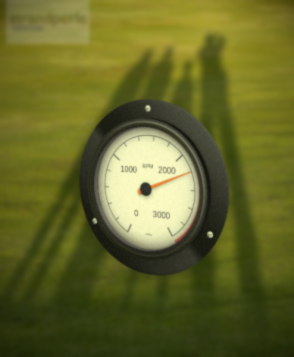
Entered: 2200 rpm
